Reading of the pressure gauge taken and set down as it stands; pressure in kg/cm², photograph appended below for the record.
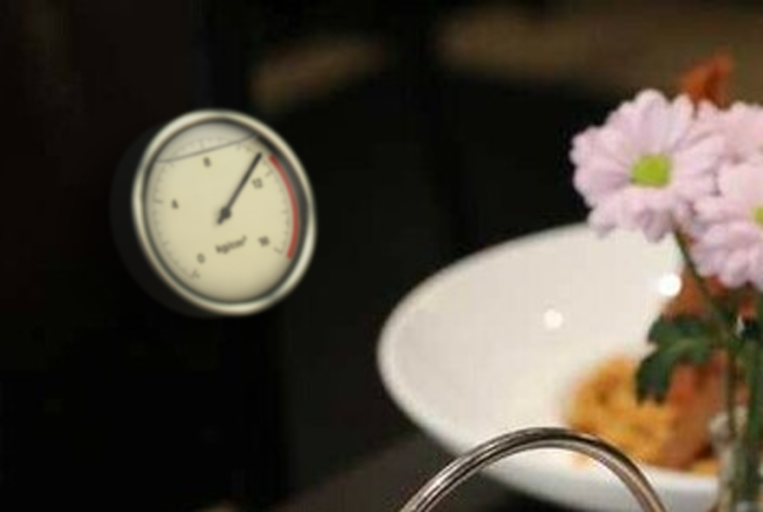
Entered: 11 kg/cm²
